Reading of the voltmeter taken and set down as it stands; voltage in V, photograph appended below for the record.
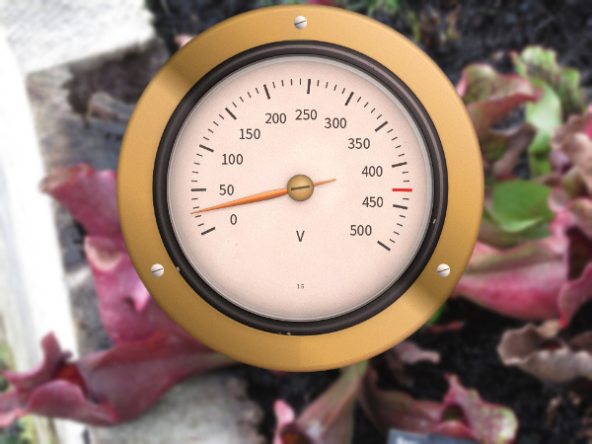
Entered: 25 V
